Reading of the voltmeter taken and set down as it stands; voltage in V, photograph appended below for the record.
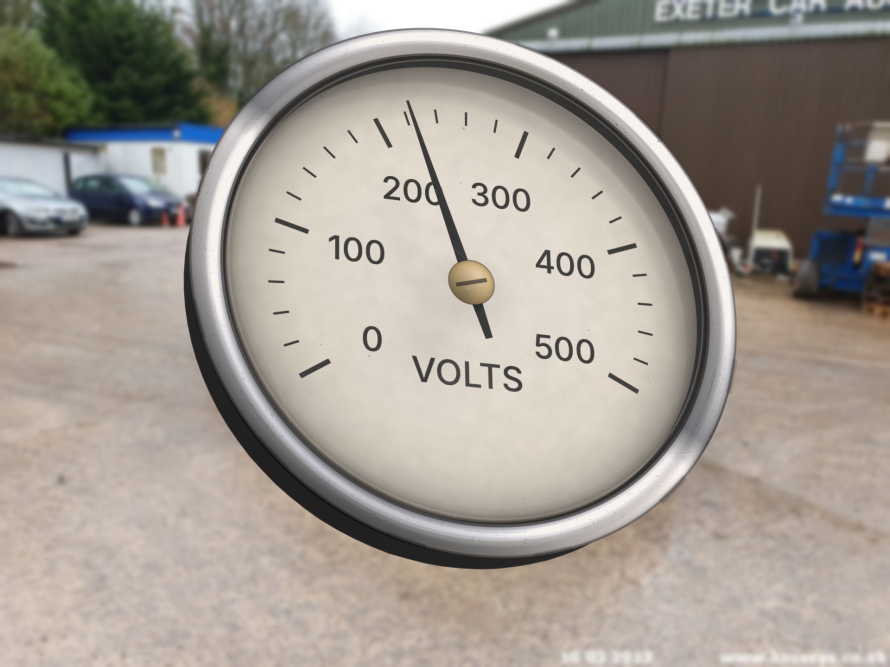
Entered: 220 V
